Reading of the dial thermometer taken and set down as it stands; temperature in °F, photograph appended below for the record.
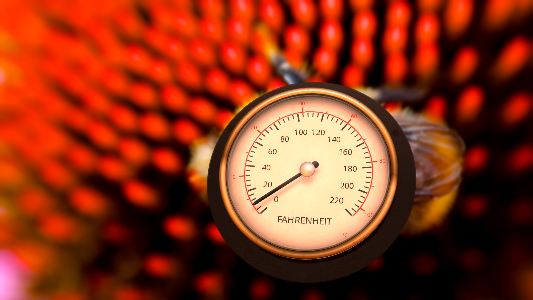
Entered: 8 °F
